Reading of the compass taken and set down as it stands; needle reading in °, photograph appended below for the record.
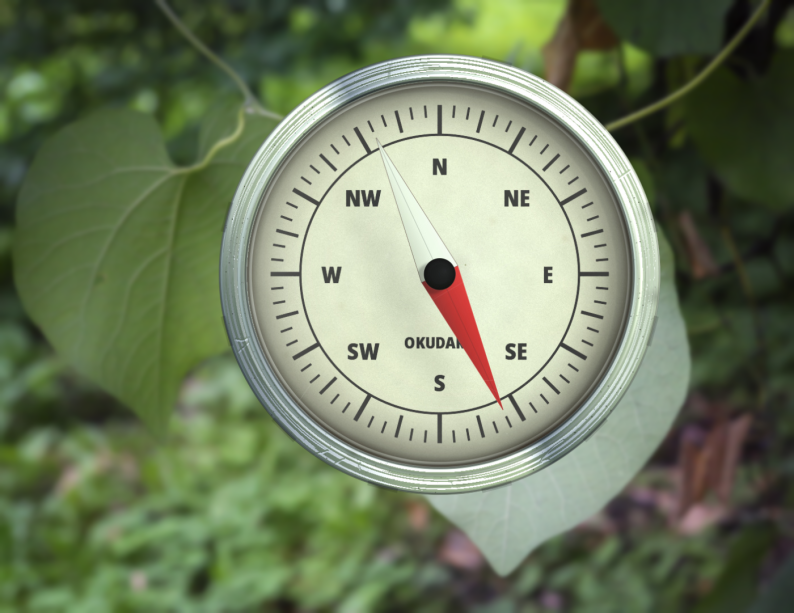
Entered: 155 °
